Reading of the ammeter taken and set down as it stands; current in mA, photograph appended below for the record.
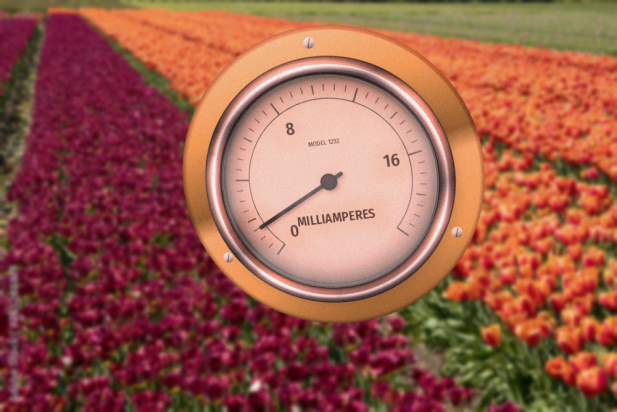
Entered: 1.5 mA
